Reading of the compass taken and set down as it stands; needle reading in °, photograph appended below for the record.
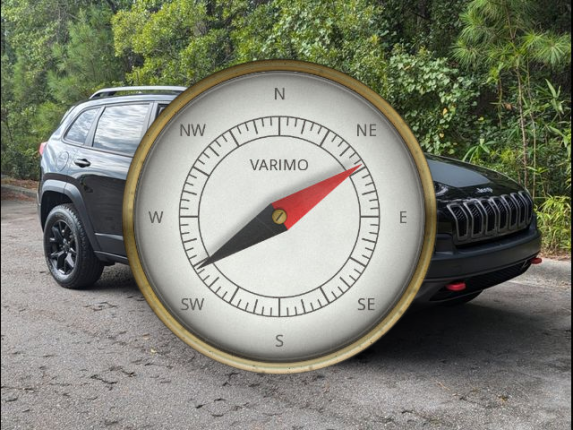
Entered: 57.5 °
